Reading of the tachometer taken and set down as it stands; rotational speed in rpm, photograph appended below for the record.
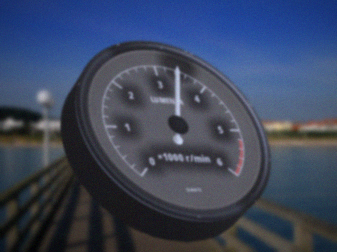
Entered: 3400 rpm
